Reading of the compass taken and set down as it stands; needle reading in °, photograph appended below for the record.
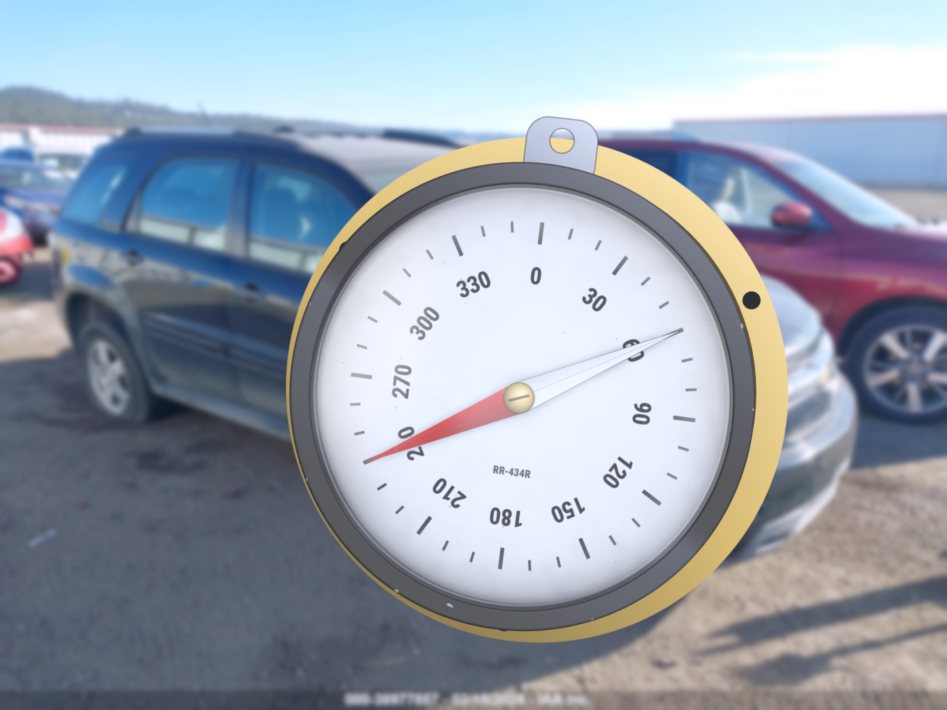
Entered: 240 °
